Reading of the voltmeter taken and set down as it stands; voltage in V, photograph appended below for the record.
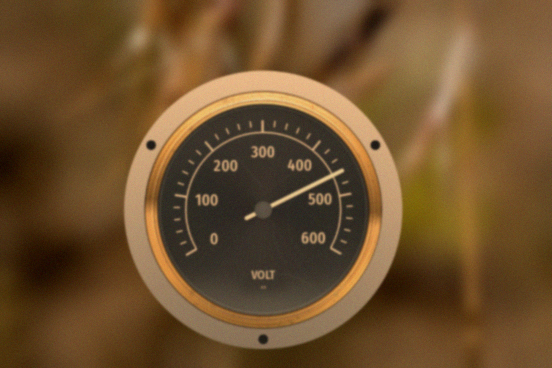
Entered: 460 V
